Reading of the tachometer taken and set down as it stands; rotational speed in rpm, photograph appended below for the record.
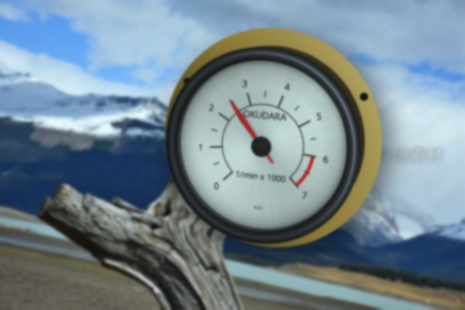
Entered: 2500 rpm
